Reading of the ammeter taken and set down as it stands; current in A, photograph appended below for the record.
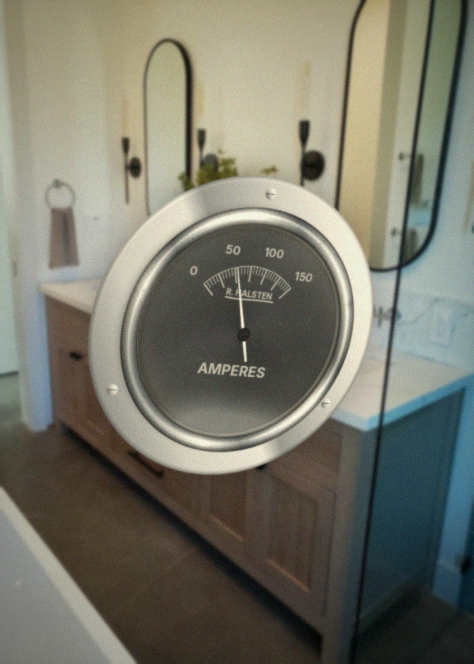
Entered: 50 A
